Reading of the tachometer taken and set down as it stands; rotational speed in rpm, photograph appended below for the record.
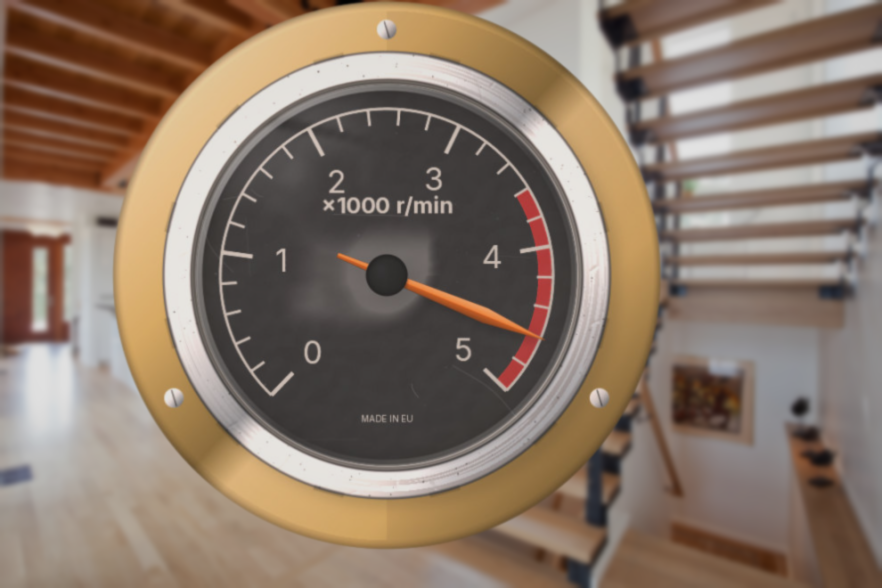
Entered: 4600 rpm
